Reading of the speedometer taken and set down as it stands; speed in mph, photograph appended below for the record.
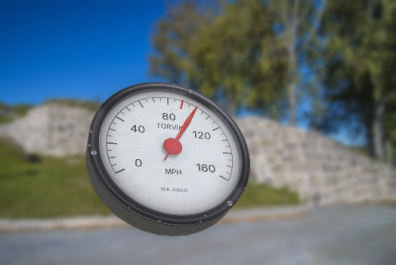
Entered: 100 mph
